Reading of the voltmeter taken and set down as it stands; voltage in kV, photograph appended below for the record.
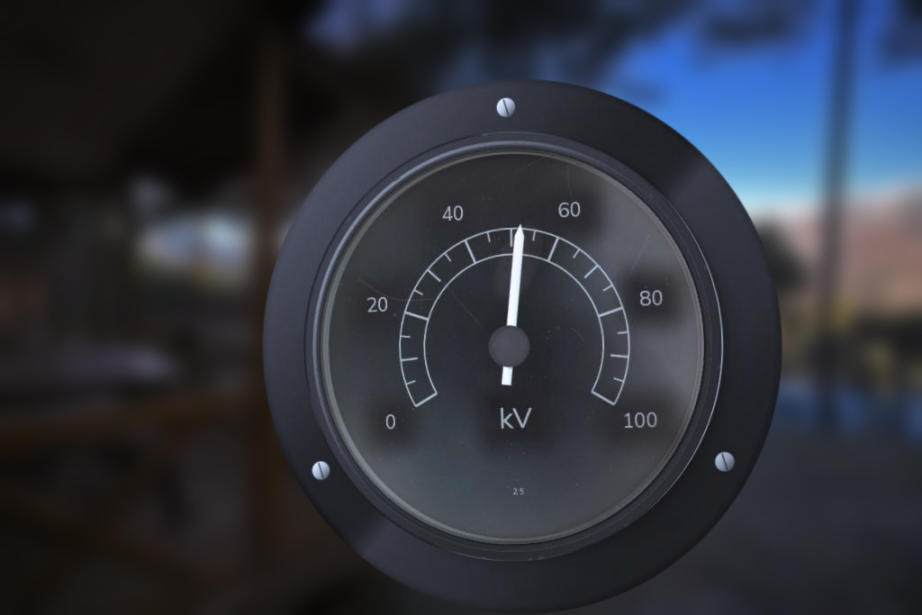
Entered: 52.5 kV
